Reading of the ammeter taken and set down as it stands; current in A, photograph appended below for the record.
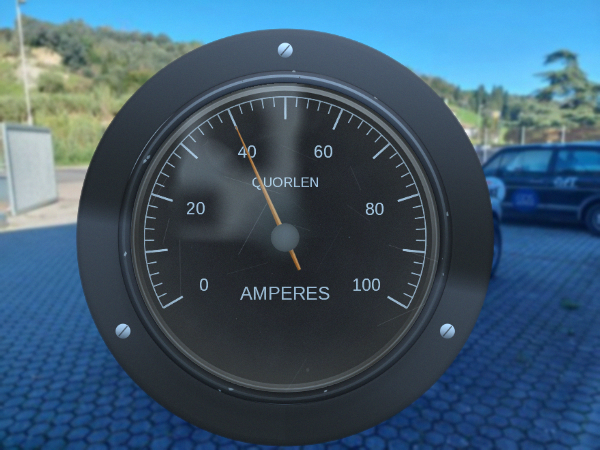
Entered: 40 A
